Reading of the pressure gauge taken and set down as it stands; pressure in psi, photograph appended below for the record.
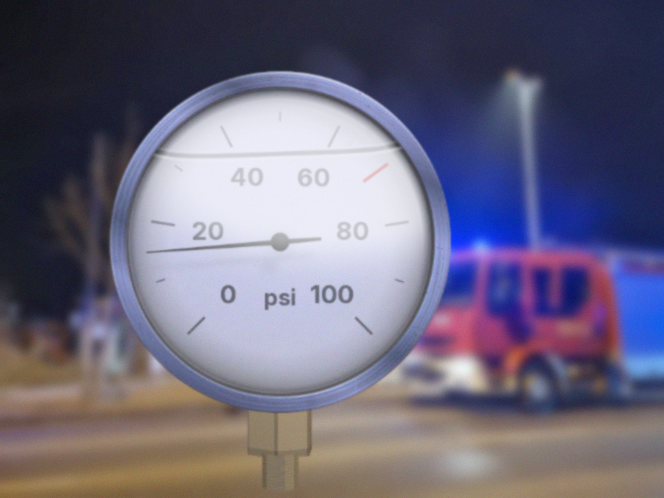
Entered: 15 psi
